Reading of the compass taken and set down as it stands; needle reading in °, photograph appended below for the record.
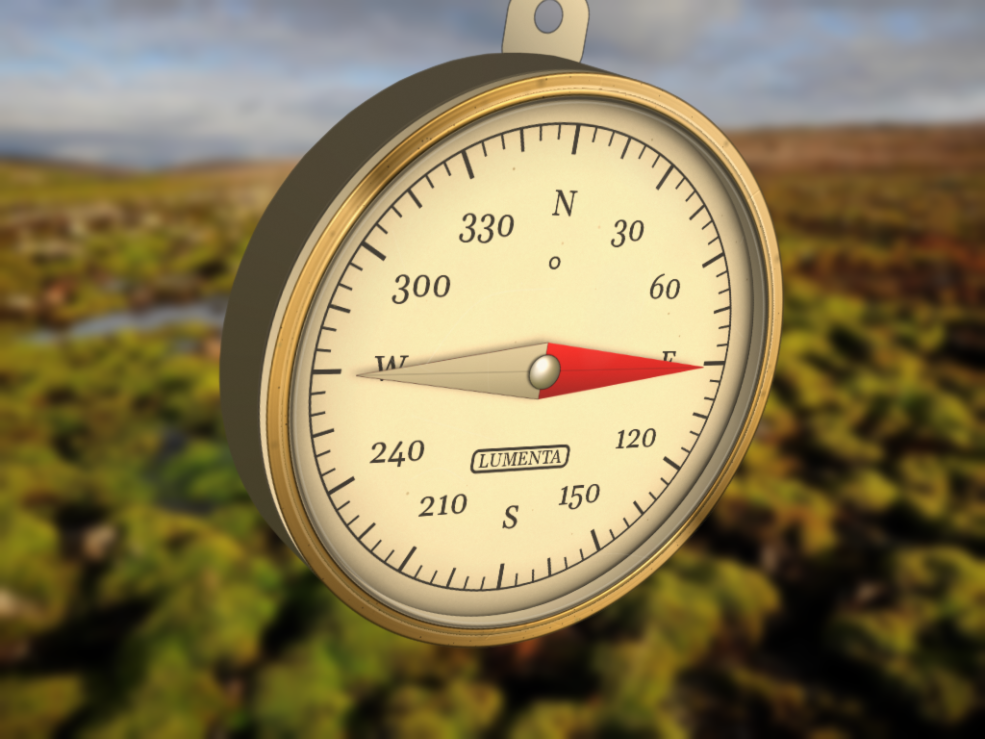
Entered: 90 °
